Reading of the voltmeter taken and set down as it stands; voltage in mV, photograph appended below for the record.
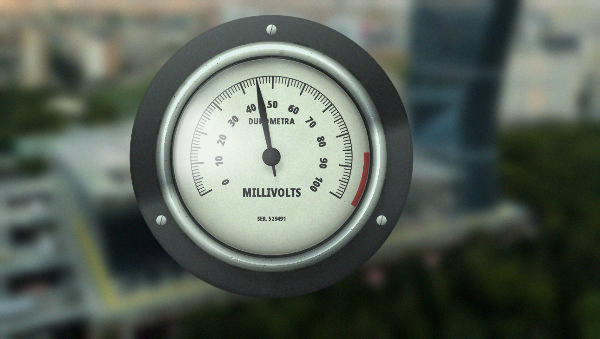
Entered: 45 mV
